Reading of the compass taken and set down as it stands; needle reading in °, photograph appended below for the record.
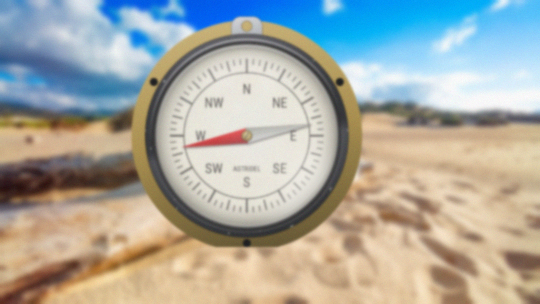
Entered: 260 °
